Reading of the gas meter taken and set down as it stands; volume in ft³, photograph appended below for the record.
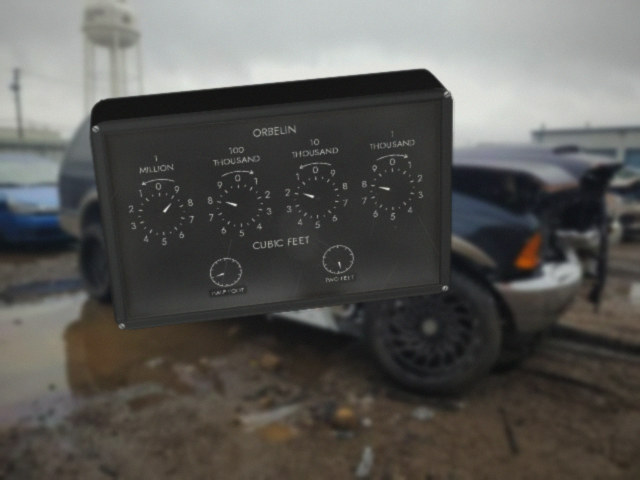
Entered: 881800 ft³
